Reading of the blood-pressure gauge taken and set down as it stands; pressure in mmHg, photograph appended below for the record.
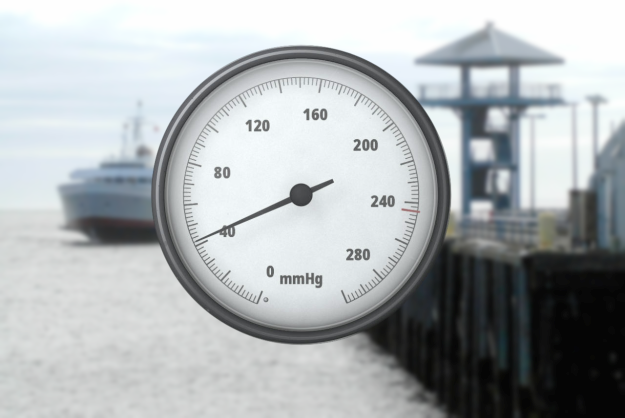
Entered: 42 mmHg
